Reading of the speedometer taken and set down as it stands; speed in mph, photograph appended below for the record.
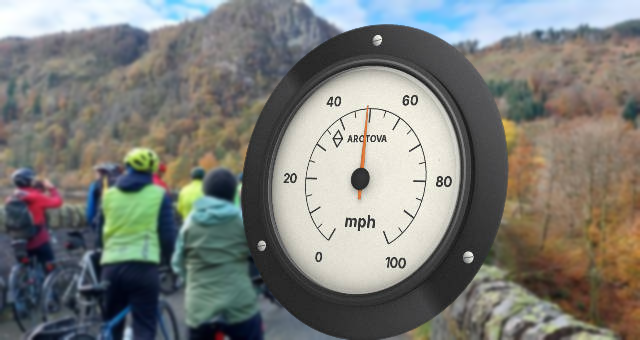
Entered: 50 mph
